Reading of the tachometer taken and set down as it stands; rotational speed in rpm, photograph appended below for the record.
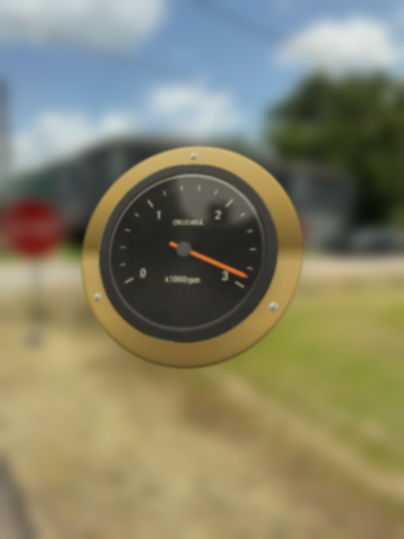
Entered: 2900 rpm
